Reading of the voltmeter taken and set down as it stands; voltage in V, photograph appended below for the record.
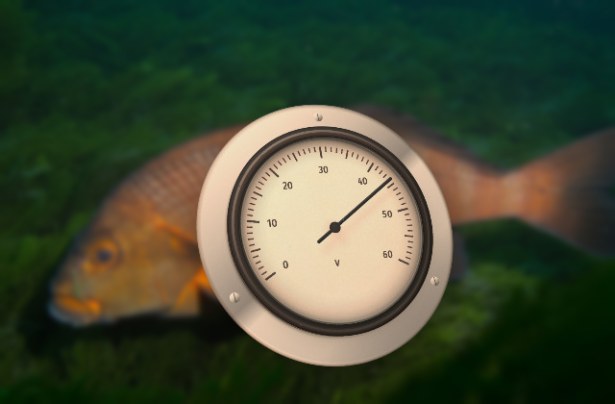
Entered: 44 V
